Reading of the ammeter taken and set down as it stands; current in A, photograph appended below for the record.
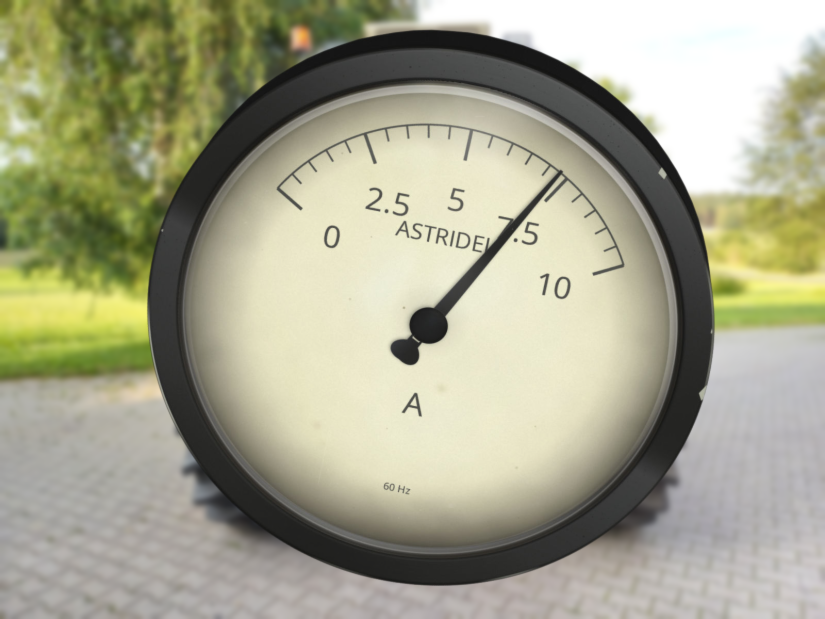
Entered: 7.25 A
